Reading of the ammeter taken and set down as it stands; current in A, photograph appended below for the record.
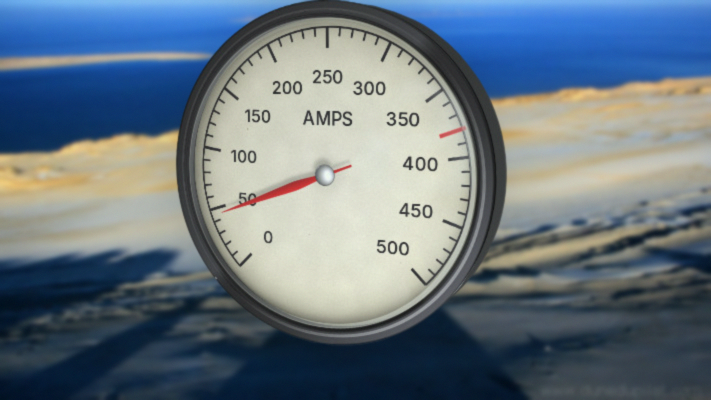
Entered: 45 A
